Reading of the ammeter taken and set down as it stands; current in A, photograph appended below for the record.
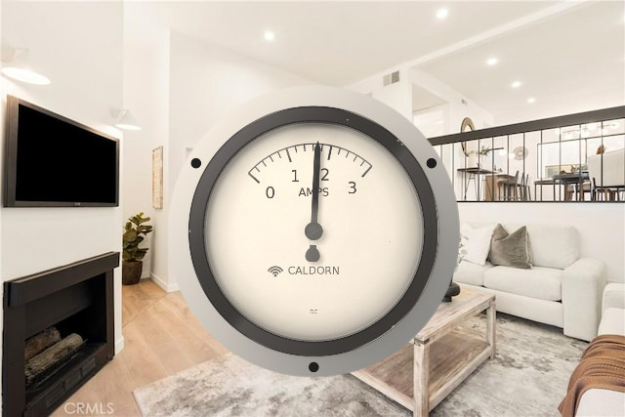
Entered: 1.7 A
